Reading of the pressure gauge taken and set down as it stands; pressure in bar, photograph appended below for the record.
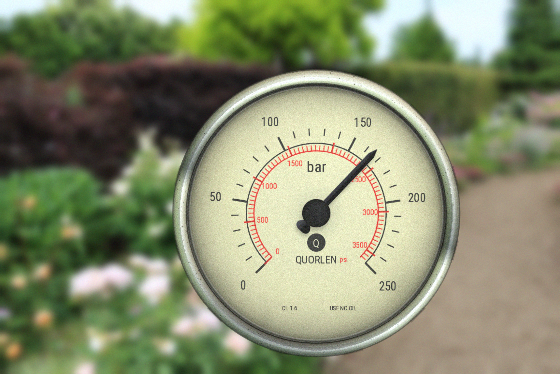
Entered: 165 bar
